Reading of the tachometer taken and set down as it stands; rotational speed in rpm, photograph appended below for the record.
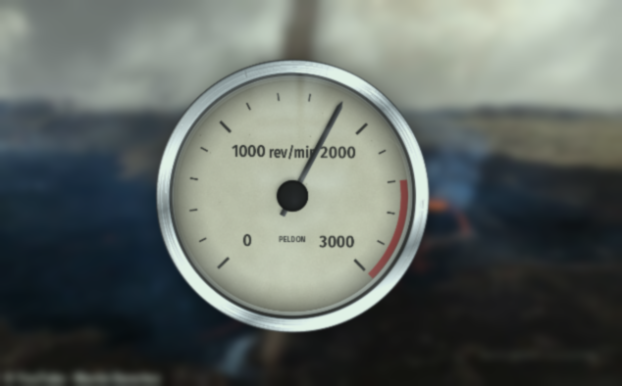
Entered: 1800 rpm
